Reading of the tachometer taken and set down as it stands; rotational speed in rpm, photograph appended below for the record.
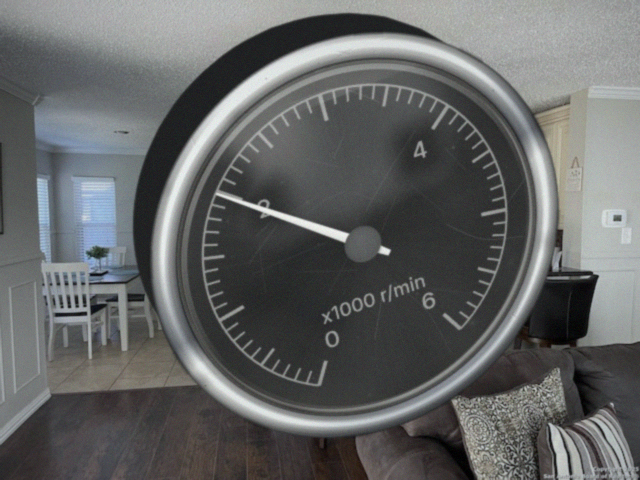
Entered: 2000 rpm
